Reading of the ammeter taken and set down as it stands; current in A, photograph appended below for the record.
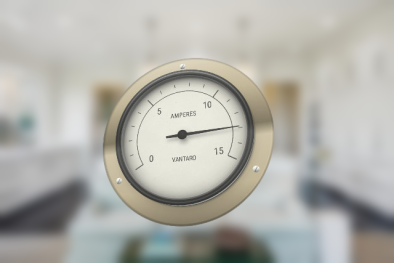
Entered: 13 A
